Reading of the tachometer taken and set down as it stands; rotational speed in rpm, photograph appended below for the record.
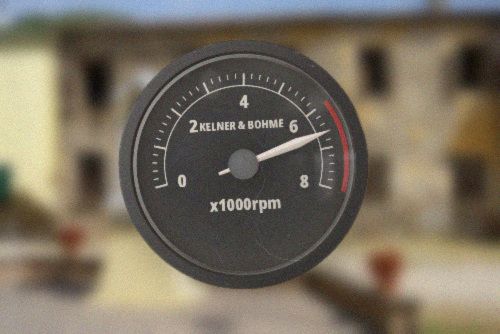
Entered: 6600 rpm
